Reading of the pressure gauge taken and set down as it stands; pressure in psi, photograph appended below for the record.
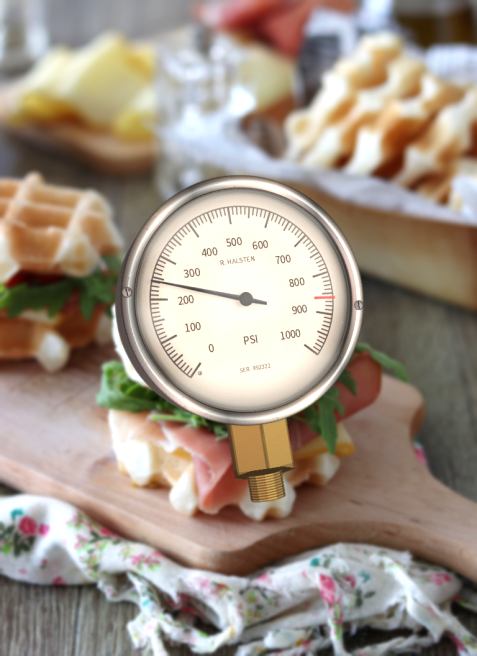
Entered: 240 psi
